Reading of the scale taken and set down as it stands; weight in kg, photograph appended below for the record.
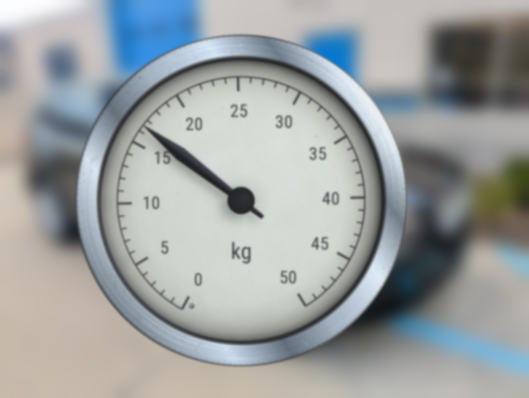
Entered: 16.5 kg
